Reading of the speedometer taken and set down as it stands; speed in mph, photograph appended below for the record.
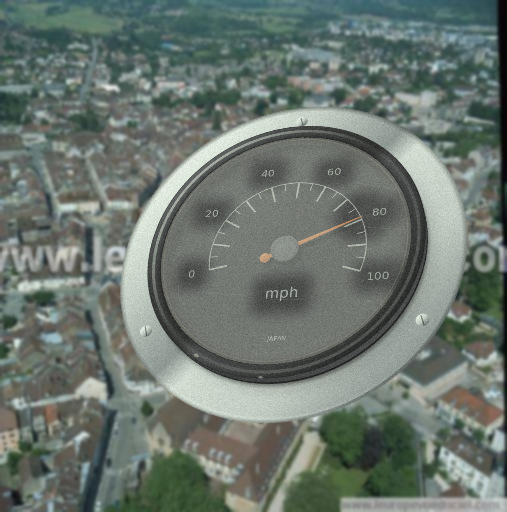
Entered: 80 mph
